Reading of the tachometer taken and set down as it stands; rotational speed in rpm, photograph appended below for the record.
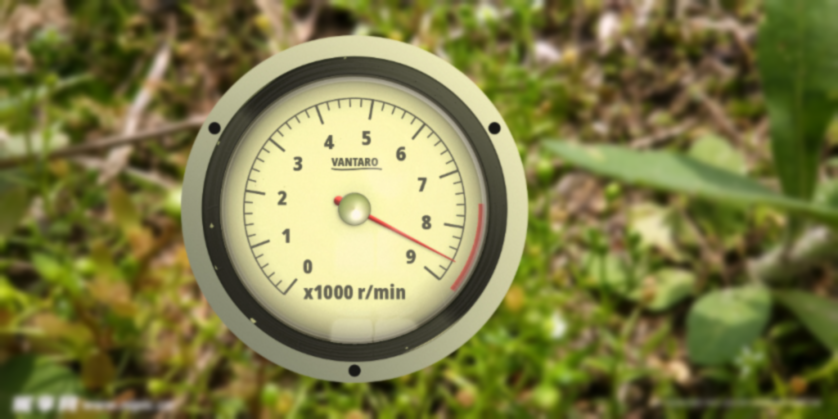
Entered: 8600 rpm
